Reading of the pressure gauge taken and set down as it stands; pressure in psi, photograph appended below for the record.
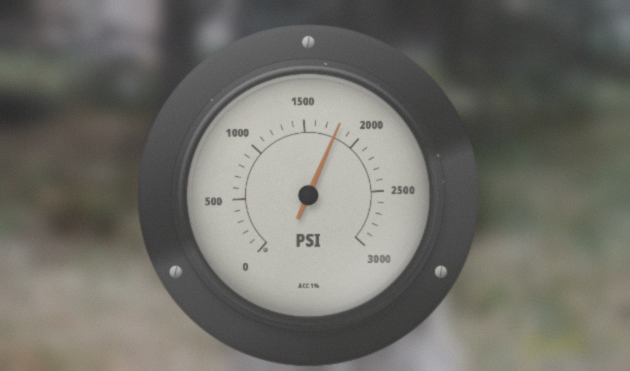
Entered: 1800 psi
